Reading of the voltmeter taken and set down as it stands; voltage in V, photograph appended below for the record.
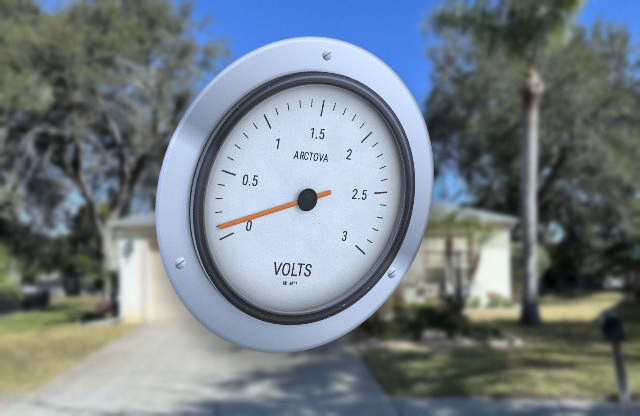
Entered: 0.1 V
